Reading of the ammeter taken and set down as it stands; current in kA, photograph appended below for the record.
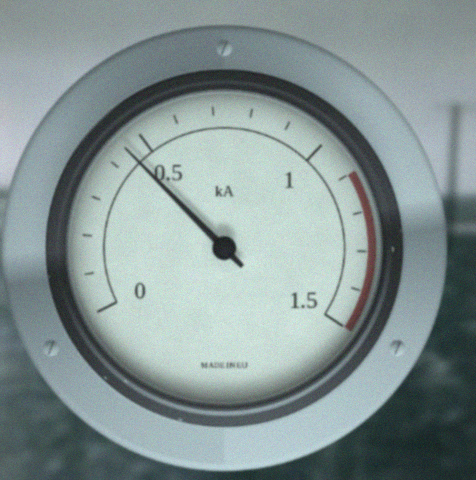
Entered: 0.45 kA
